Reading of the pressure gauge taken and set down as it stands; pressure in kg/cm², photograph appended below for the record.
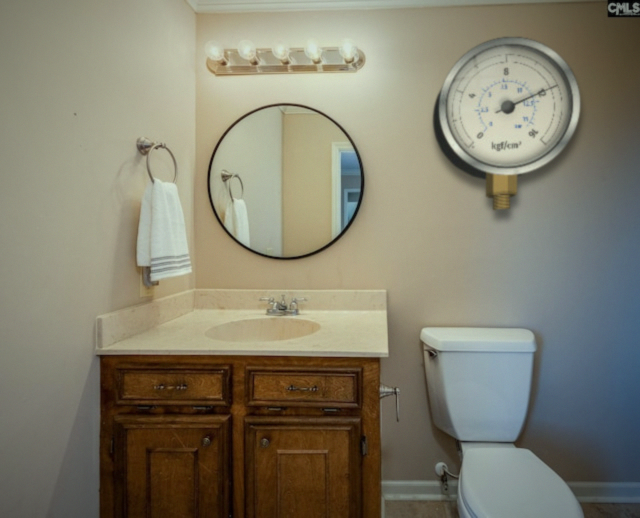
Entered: 12 kg/cm²
